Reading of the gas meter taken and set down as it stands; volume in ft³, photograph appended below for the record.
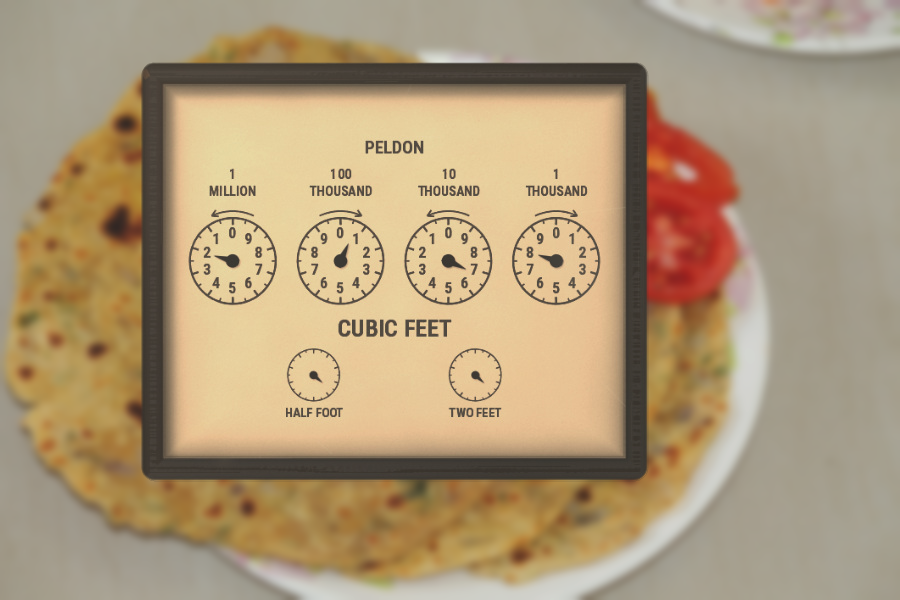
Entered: 206800 ft³
